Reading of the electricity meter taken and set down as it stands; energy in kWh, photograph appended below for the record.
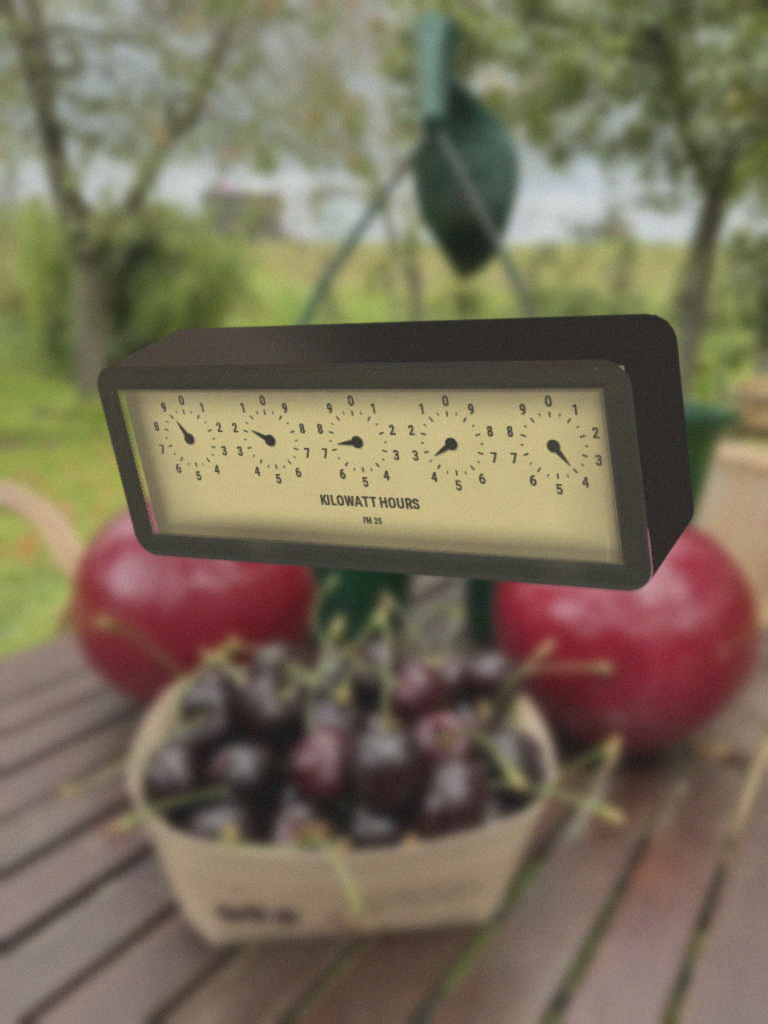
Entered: 91734 kWh
